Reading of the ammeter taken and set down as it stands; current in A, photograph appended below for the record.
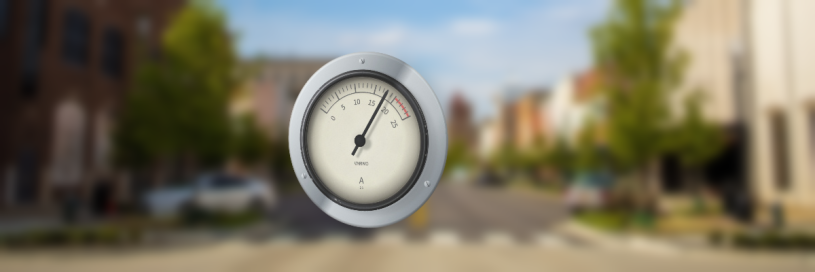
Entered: 18 A
